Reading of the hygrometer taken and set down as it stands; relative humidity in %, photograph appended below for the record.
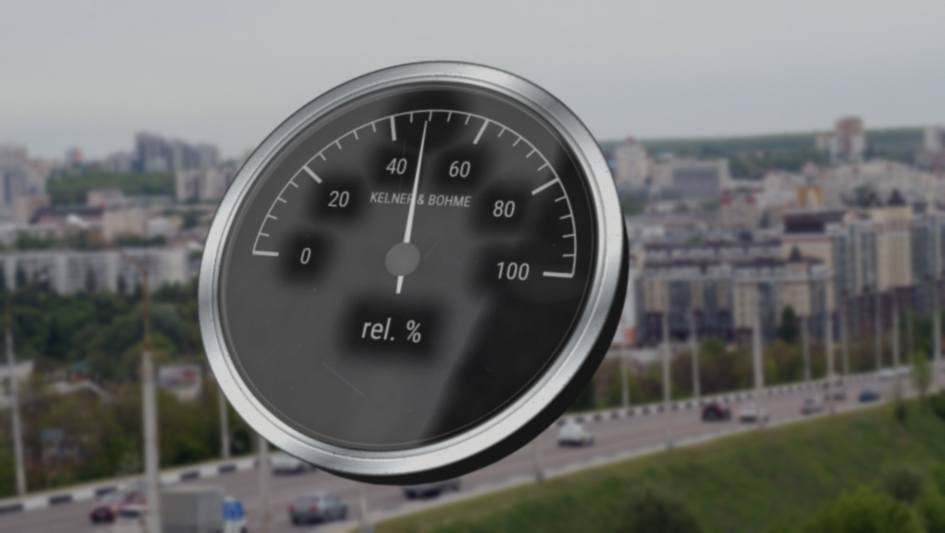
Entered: 48 %
